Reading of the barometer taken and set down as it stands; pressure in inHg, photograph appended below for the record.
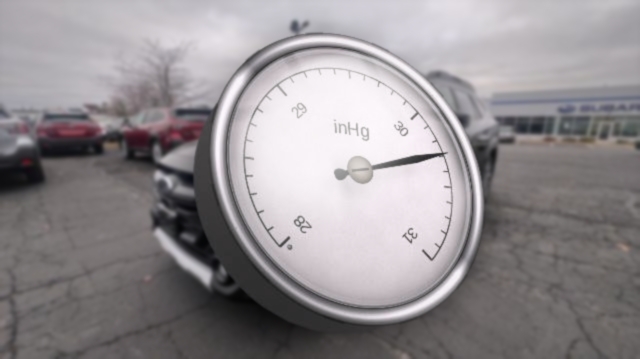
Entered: 30.3 inHg
